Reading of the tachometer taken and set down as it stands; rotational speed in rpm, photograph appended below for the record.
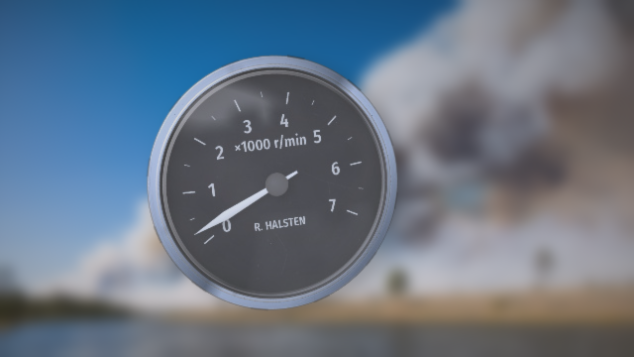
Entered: 250 rpm
